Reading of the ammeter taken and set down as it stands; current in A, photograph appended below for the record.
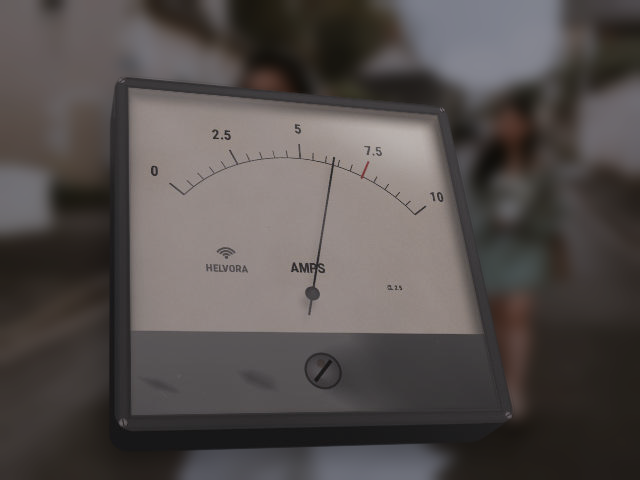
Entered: 6.25 A
